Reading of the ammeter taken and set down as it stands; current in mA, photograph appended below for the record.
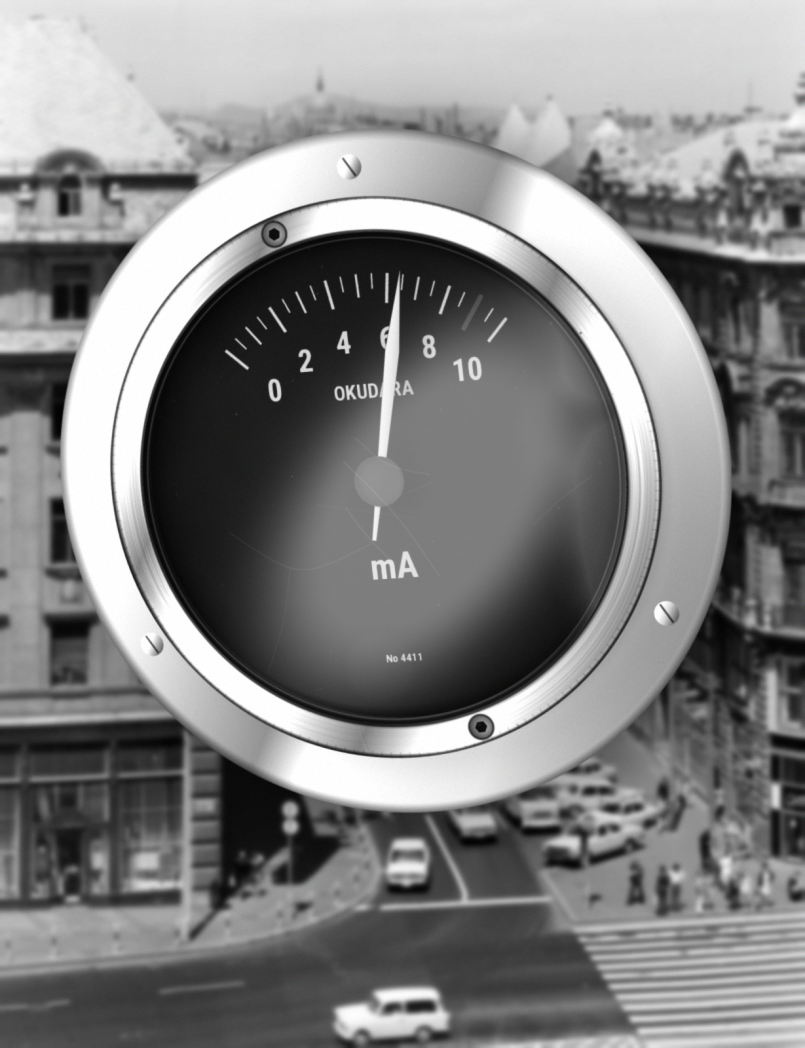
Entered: 6.5 mA
